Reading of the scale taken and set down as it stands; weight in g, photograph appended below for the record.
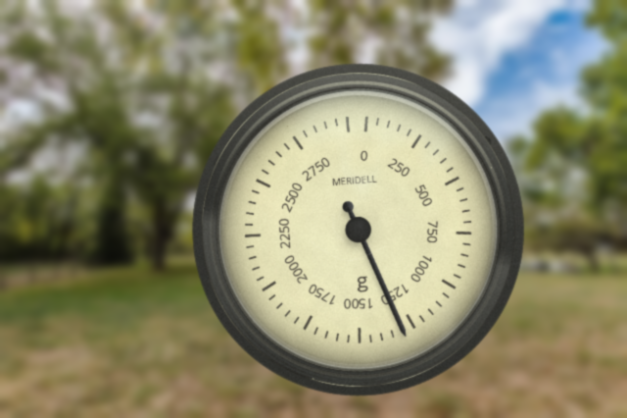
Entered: 1300 g
